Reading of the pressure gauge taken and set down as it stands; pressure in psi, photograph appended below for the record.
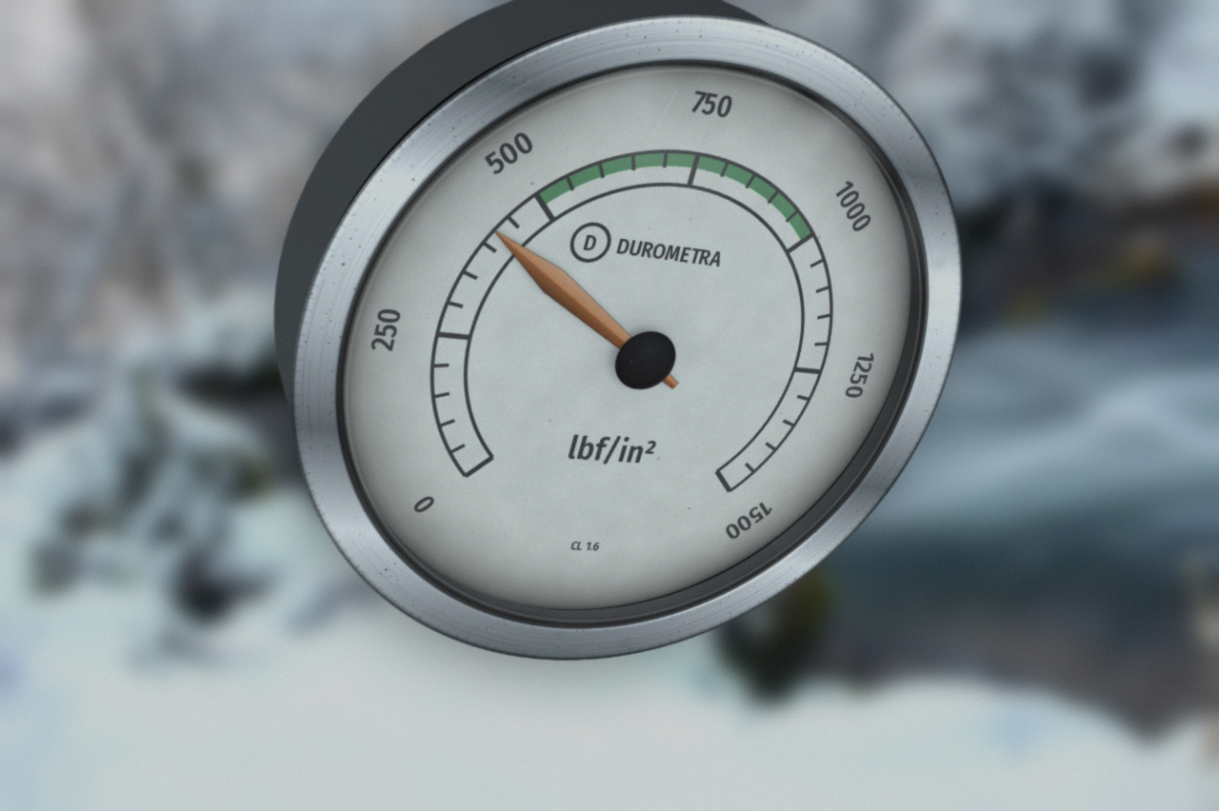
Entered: 425 psi
